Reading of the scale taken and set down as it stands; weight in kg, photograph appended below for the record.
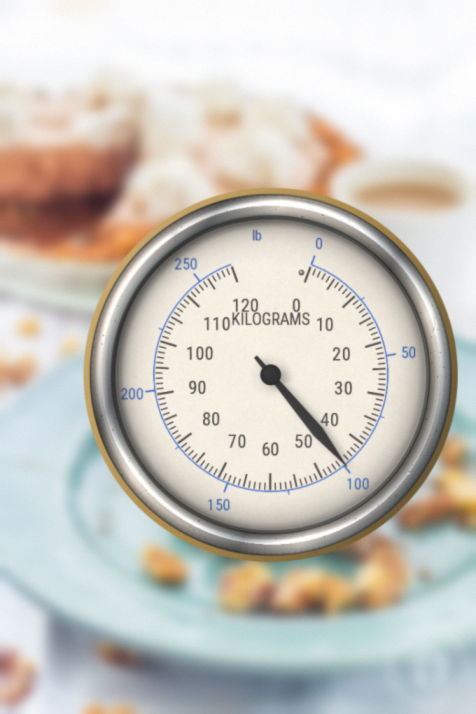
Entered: 45 kg
